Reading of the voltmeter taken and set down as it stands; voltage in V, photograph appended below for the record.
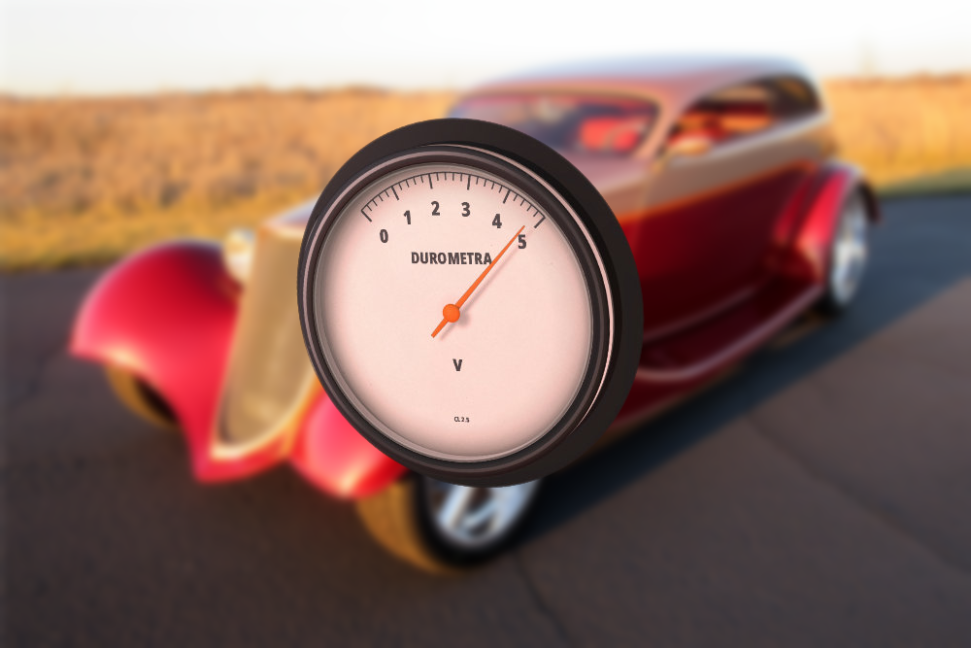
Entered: 4.8 V
